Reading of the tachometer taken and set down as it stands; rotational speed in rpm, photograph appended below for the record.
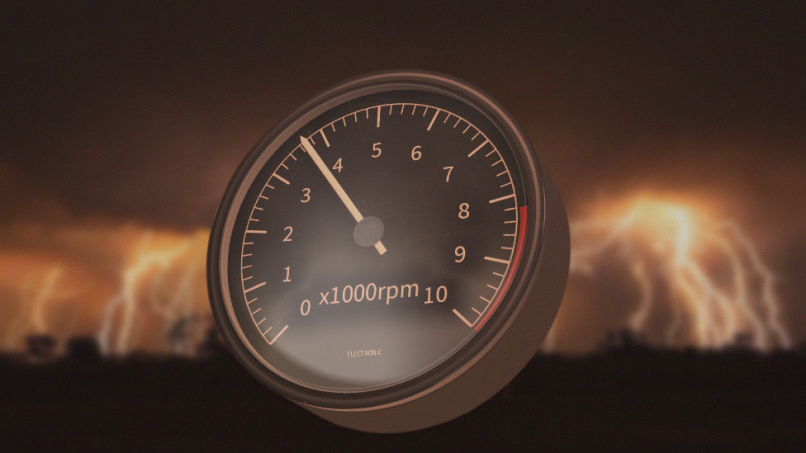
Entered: 3700 rpm
